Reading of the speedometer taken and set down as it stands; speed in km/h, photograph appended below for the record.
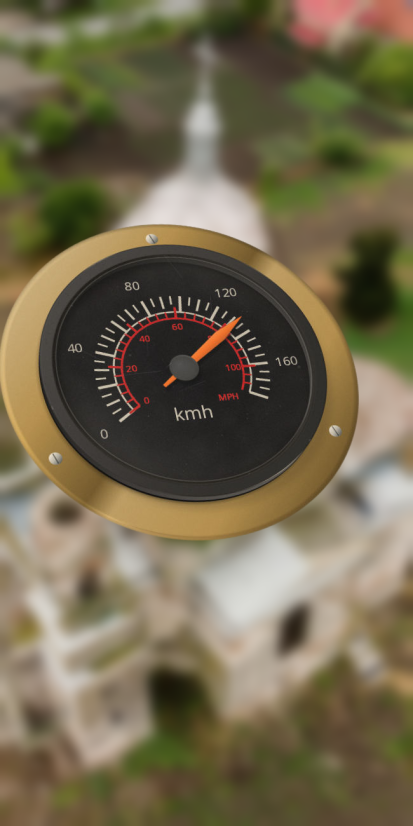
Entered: 132.5 km/h
